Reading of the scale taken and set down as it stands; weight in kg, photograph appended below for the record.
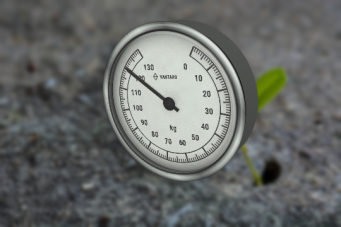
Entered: 120 kg
